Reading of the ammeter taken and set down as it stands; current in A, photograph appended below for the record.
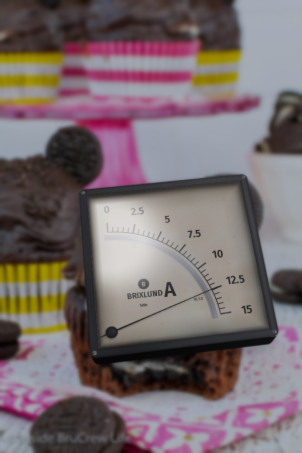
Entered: 12.5 A
